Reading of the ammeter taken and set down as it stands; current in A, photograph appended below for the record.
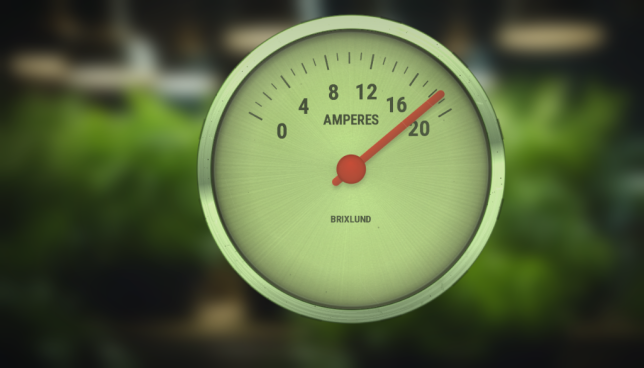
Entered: 18.5 A
